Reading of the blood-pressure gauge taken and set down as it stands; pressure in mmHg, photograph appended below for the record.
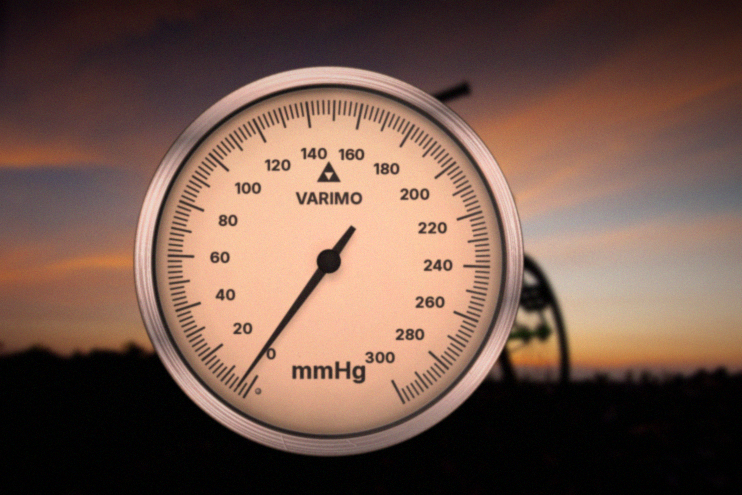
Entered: 4 mmHg
